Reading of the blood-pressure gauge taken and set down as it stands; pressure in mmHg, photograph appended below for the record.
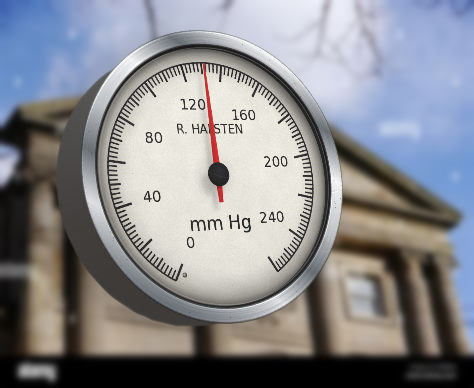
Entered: 130 mmHg
